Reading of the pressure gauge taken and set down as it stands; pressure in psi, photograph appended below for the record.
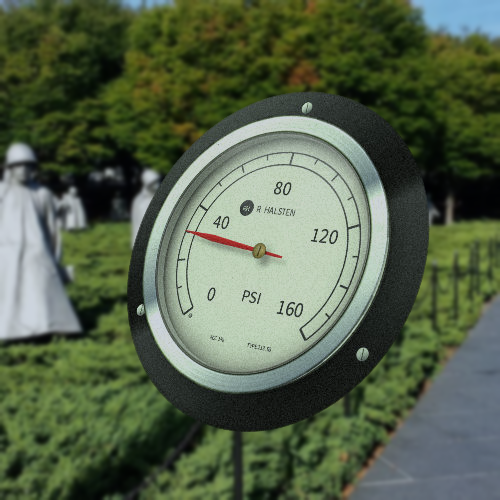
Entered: 30 psi
